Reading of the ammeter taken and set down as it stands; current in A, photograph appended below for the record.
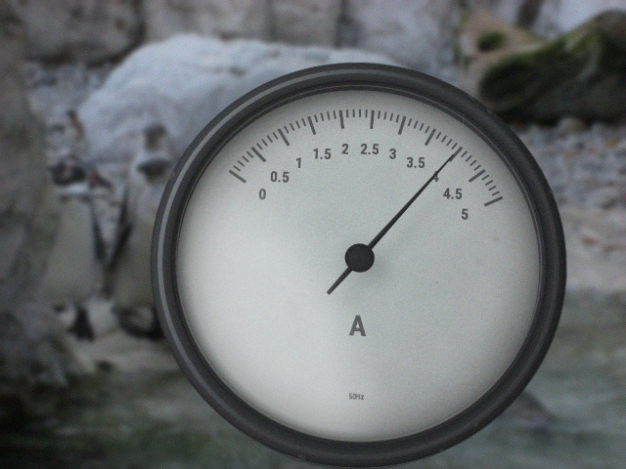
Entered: 4 A
